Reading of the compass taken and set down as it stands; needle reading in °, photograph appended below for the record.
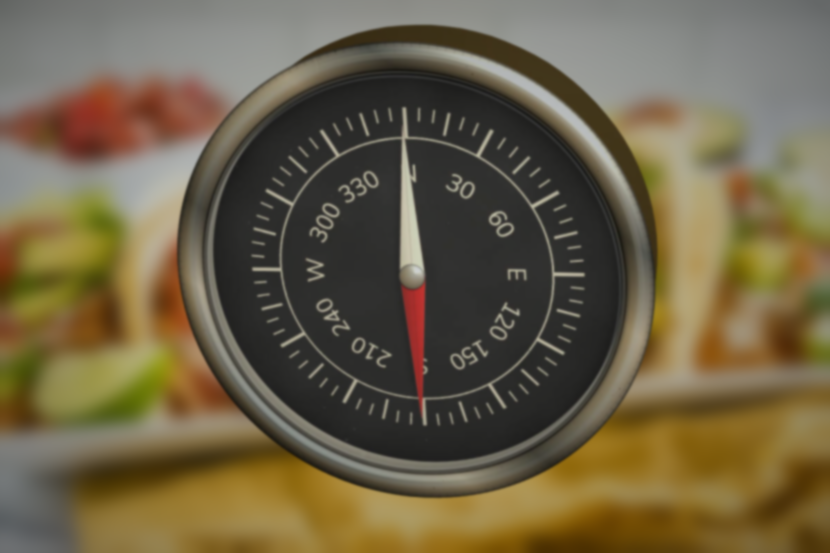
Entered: 180 °
